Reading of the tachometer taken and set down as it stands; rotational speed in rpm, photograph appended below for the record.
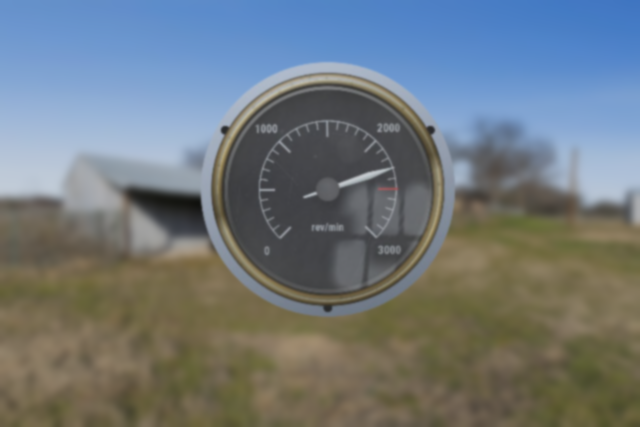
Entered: 2300 rpm
